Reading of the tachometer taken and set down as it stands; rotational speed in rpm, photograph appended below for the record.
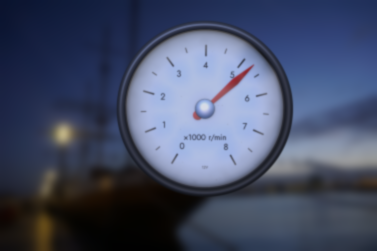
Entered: 5250 rpm
